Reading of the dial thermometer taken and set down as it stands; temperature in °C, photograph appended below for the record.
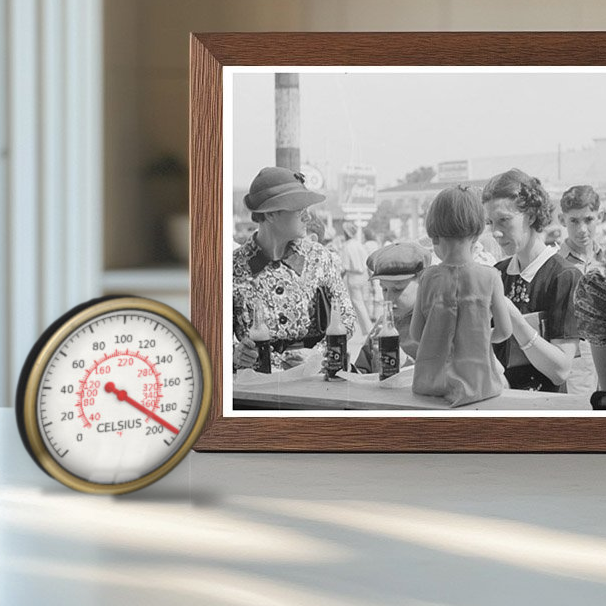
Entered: 192 °C
